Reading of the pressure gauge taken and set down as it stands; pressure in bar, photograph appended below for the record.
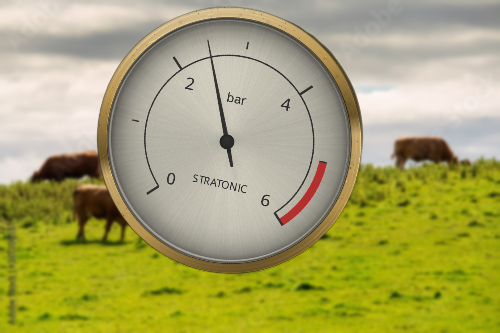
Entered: 2.5 bar
